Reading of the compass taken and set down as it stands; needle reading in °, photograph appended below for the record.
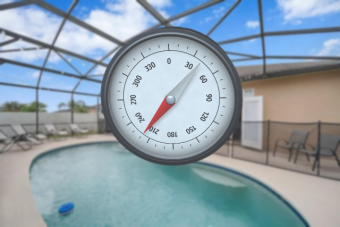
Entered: 220 °
